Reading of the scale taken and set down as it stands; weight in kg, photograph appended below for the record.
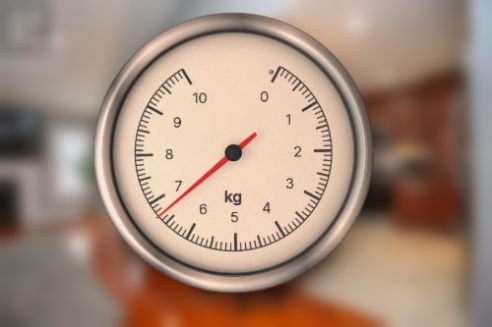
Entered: 6.7 kg
